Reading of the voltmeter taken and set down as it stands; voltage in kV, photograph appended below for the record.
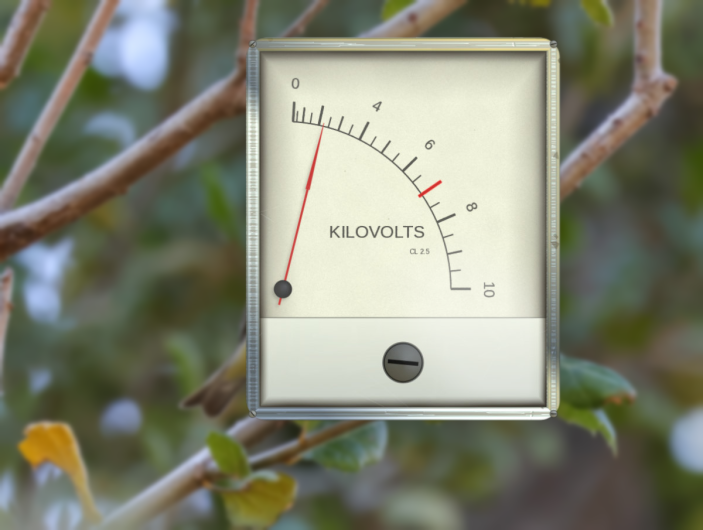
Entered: 2.25 kV
